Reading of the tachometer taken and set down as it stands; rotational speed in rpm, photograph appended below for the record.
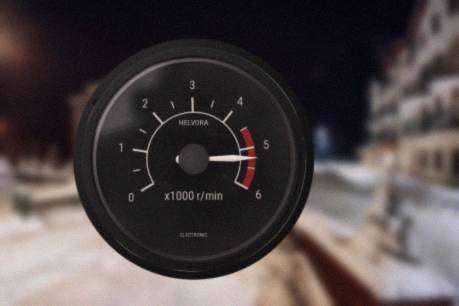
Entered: 5250 rpm
